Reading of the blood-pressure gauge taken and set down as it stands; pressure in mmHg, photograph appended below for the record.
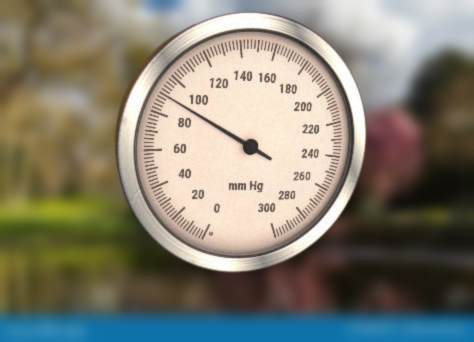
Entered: 90 mmHg
